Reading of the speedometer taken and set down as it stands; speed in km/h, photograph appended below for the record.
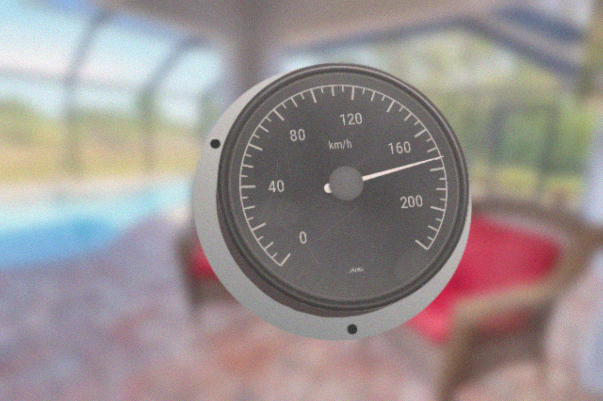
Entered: 175 km/h
